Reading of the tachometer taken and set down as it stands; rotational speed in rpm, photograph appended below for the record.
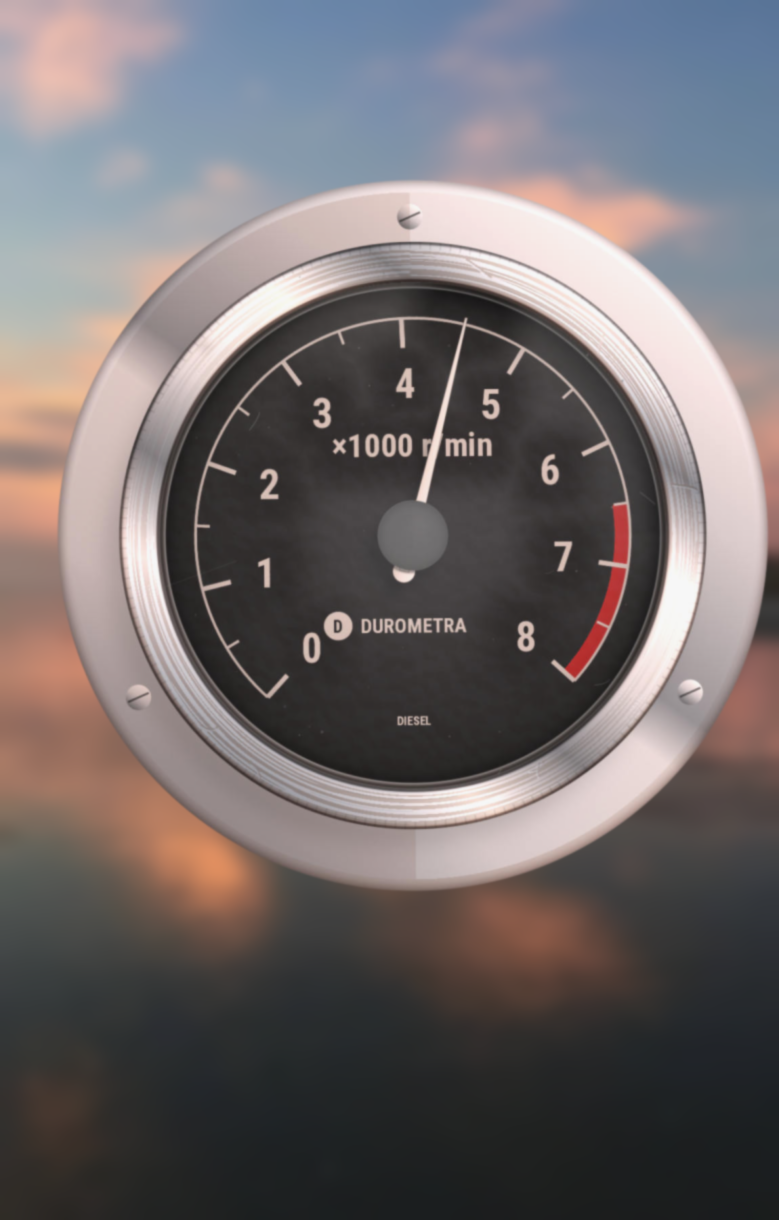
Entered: 4500 rpm
